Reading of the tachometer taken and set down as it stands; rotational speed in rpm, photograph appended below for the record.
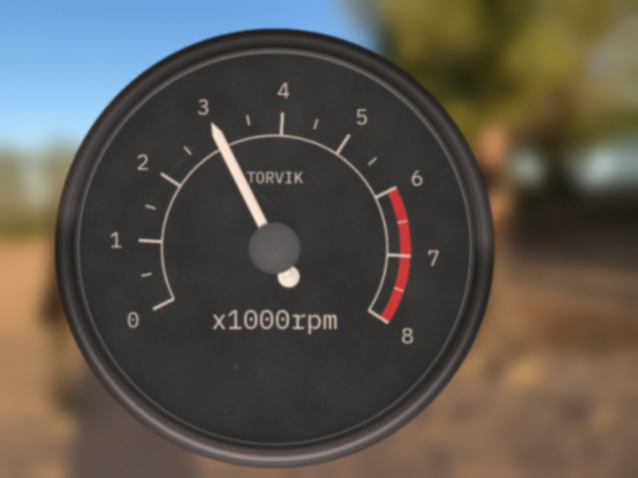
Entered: 3000 rpm
